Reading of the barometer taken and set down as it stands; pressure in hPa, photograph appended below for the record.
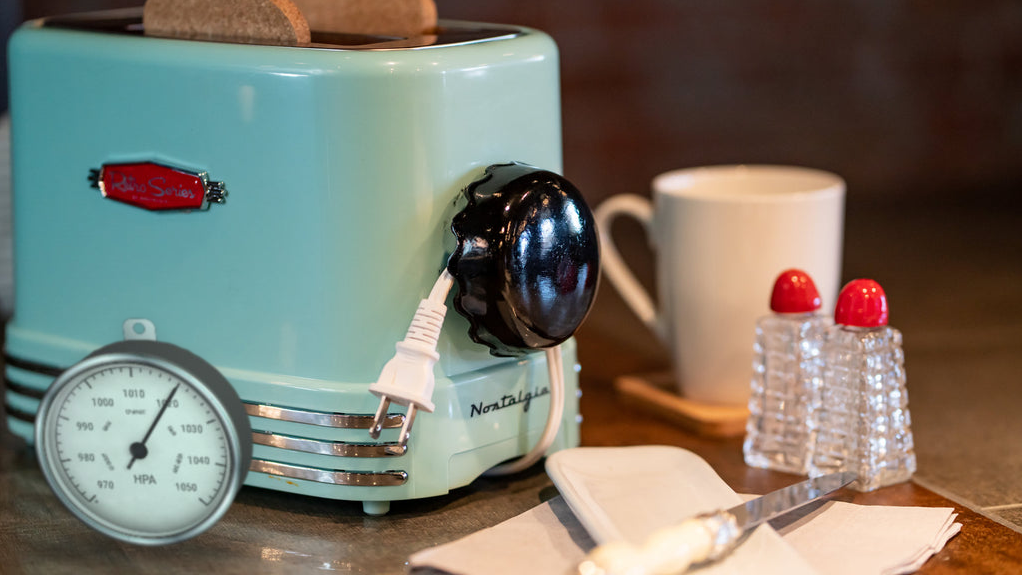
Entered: 1020 hPa
